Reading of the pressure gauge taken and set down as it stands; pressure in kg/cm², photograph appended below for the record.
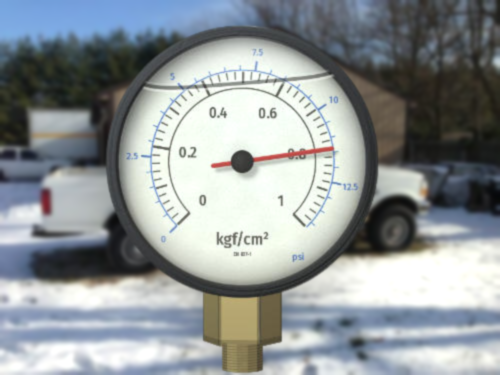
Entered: 0.8 kg/cm²
